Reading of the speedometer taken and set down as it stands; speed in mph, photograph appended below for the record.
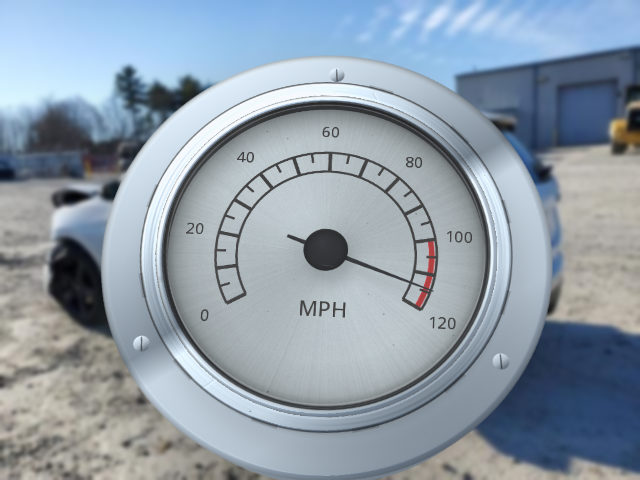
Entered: 115 mph
